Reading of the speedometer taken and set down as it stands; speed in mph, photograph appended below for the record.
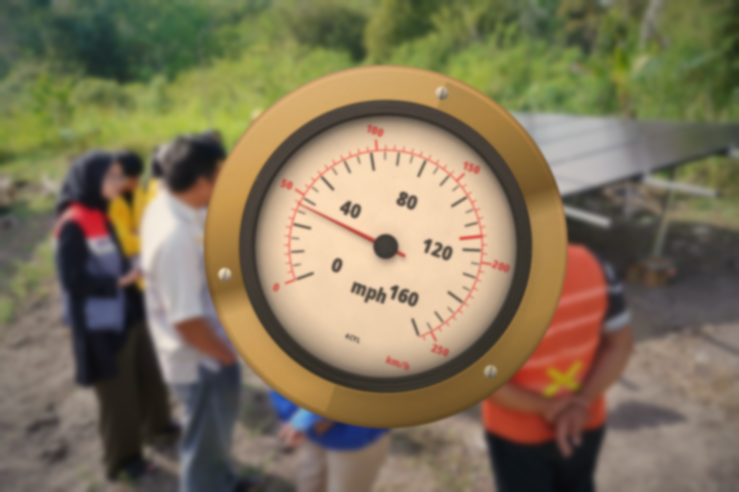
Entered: 27.5 mph
